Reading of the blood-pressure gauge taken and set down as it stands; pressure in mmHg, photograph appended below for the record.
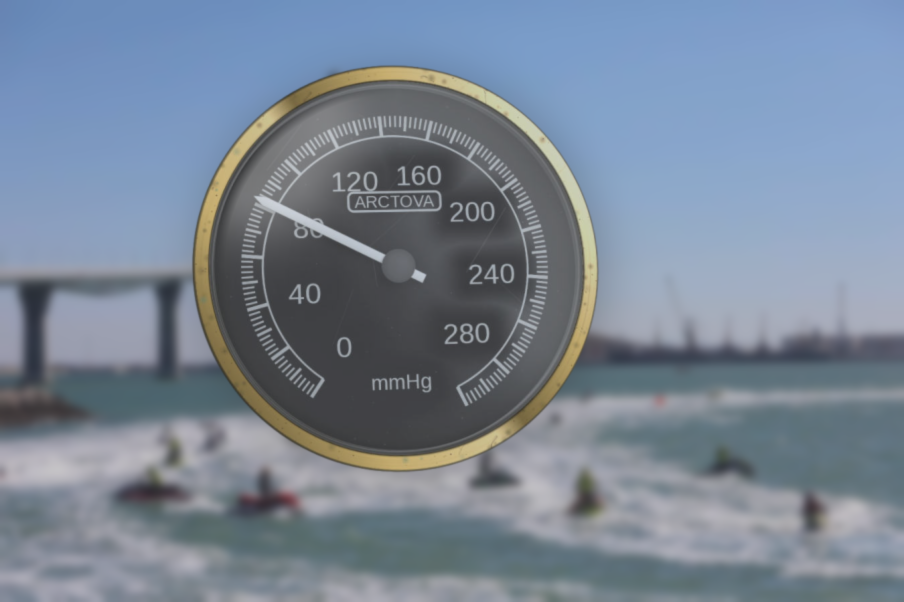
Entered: 82 mmHg
